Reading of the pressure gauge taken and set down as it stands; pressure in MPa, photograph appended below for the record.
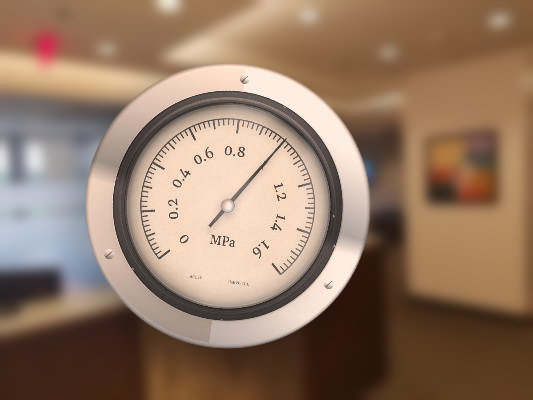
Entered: 1 MPa
